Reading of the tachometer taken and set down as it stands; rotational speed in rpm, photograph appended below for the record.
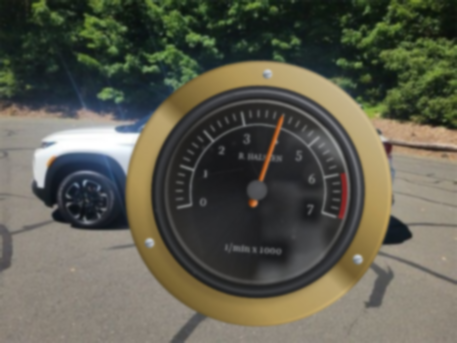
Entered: 4000 rpm
